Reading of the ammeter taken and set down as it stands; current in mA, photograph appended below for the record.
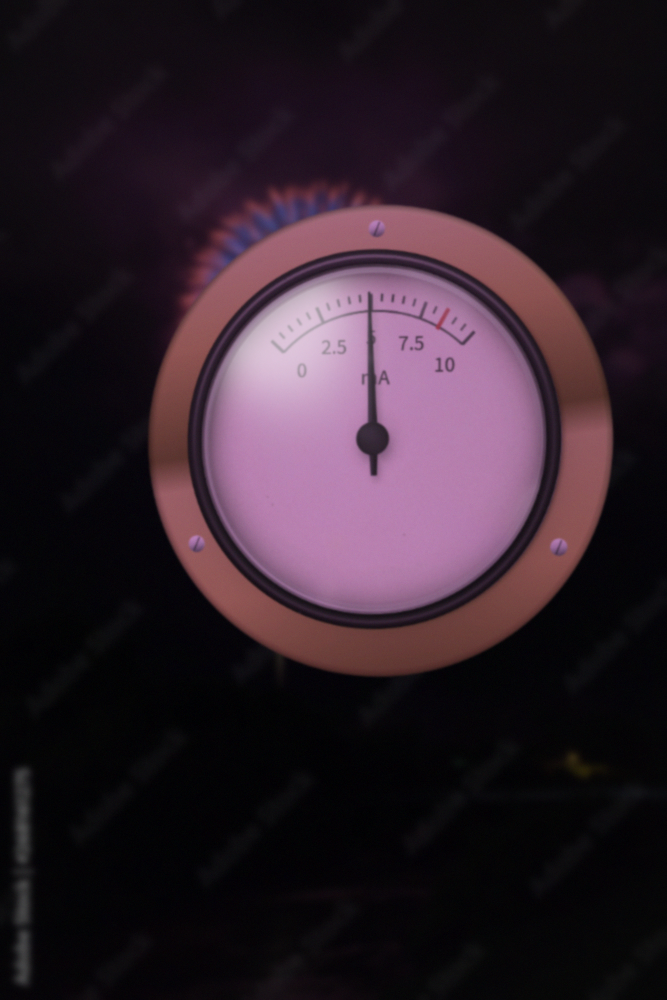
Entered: 5 mA
